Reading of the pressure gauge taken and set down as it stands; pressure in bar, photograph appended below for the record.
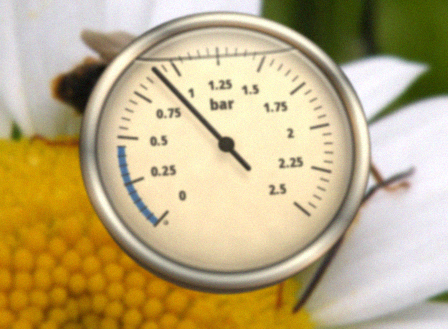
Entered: 0.9 bar
